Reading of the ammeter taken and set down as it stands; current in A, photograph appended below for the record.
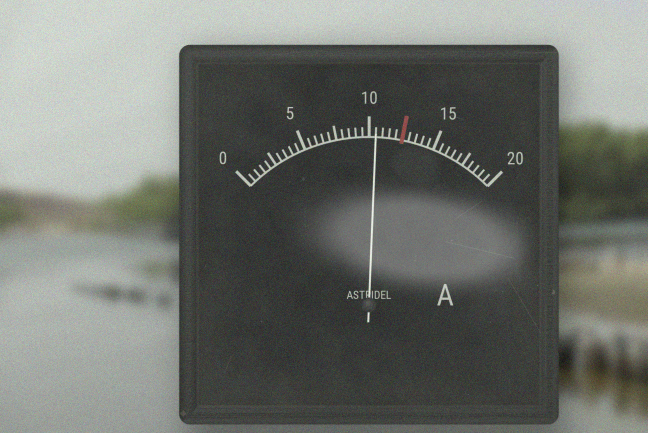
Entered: 10.5 A
